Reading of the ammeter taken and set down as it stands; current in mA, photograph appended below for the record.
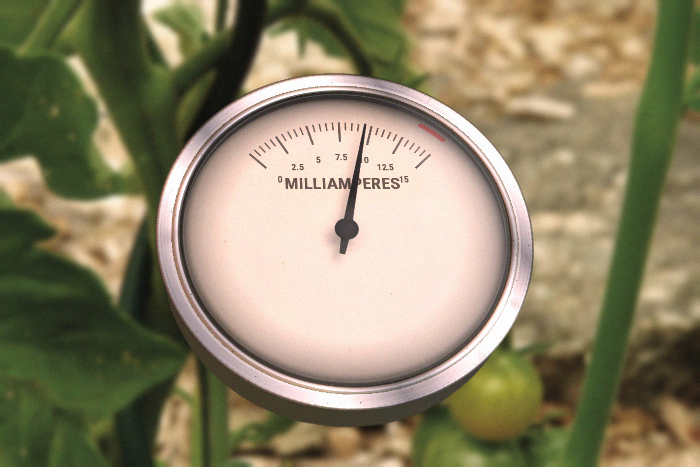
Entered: 9.5 mA
